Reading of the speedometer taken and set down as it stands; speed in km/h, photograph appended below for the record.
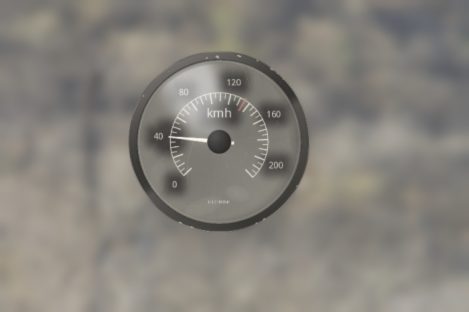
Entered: 40 km/h
